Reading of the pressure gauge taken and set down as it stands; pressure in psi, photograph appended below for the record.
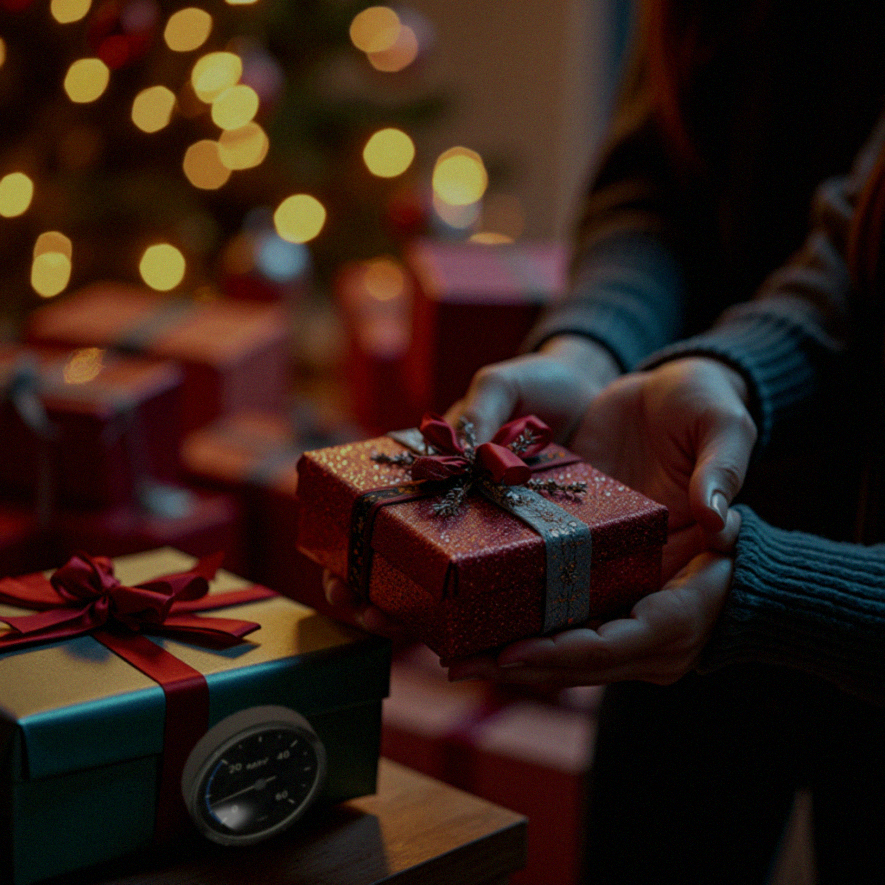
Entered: 7.5 psi
